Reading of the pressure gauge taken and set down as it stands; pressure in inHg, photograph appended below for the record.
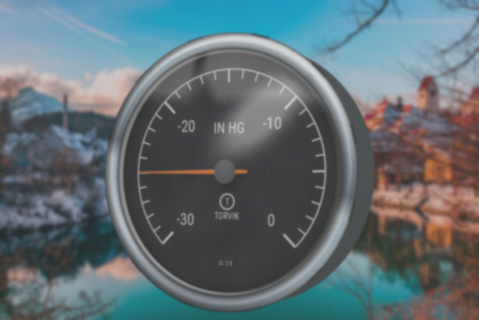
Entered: -25 inHg
